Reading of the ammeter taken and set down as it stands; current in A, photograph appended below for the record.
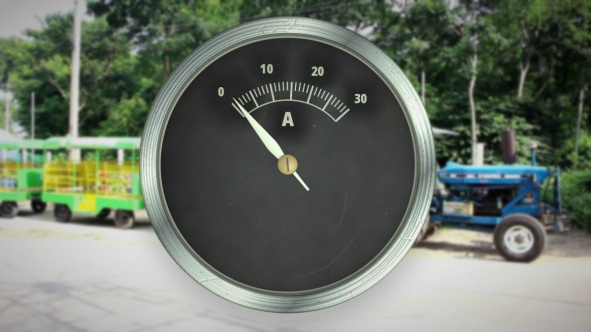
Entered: 1 A
